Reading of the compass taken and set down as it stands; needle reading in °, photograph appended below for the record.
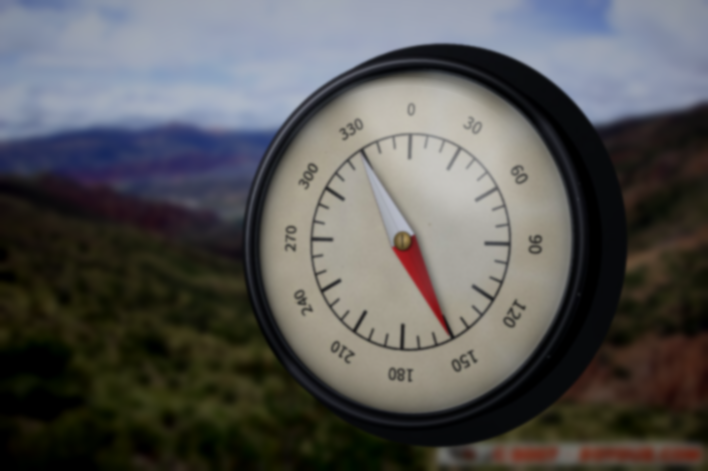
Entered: 150 °
